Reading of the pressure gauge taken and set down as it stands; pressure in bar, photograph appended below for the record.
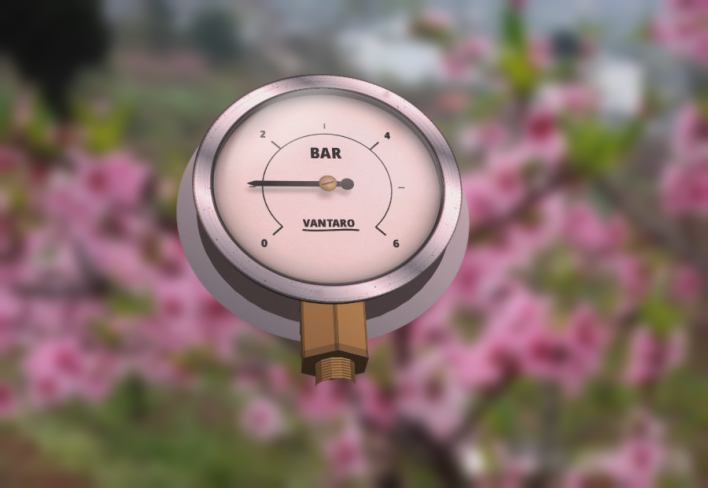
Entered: 1 bar
